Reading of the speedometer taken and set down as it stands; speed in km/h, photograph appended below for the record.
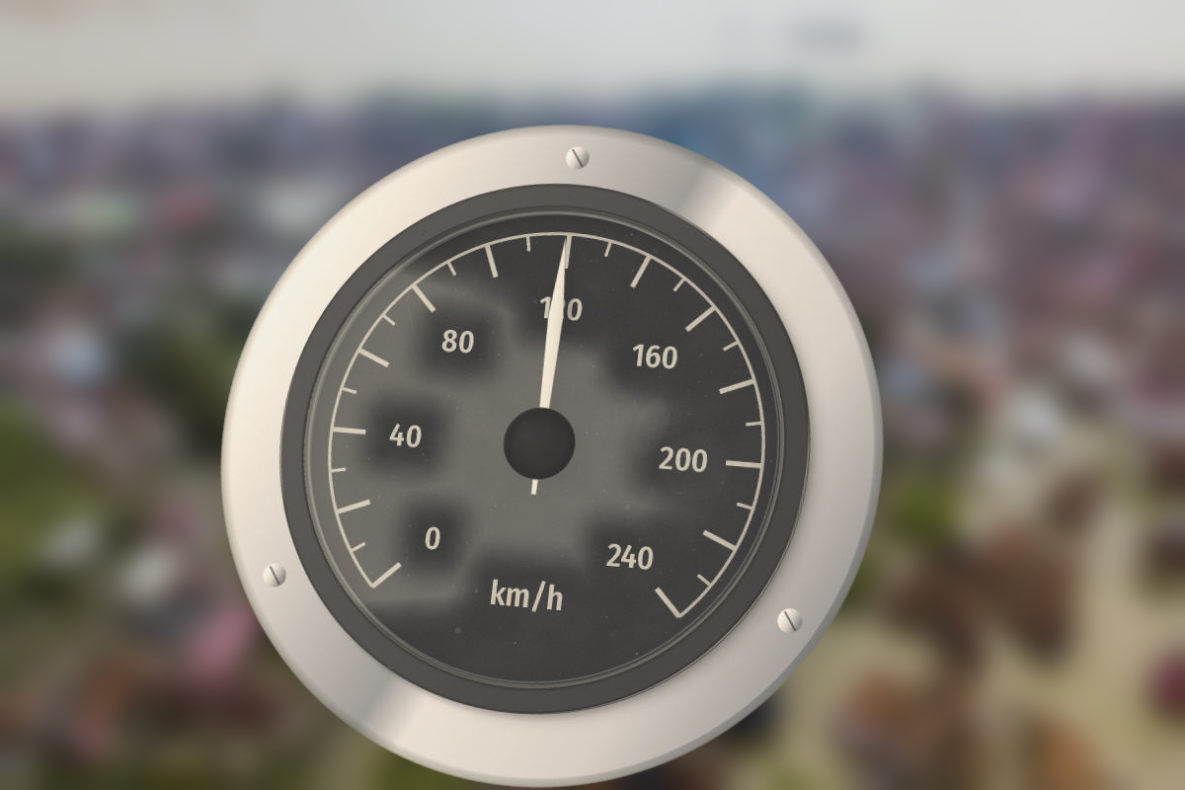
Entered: 120 km/h
